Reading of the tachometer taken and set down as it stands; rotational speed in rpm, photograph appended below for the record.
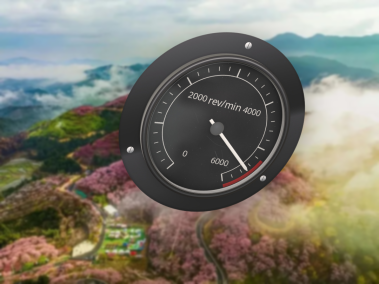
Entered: 5500 rpm
